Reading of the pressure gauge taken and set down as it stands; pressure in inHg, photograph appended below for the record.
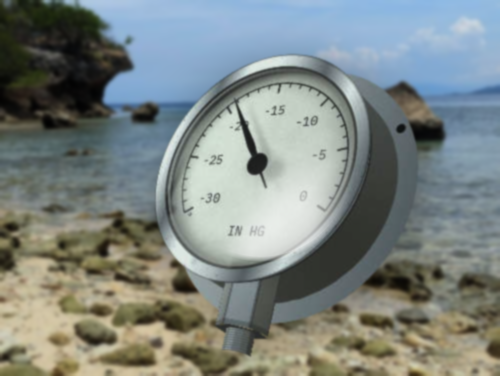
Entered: -19 inHg
